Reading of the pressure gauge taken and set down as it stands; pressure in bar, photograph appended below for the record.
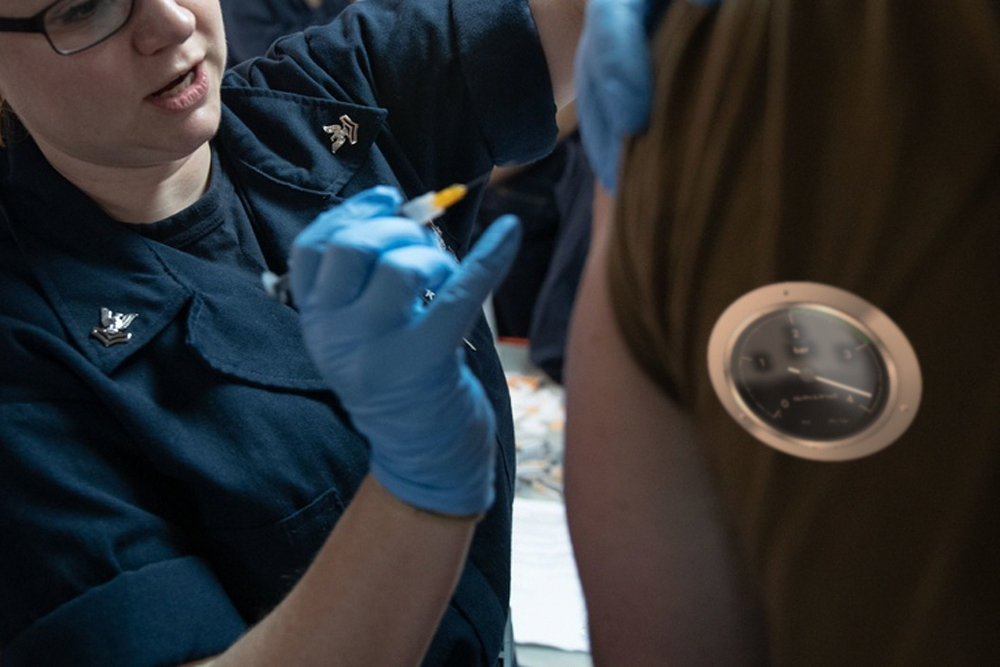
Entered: 3.75 bar
